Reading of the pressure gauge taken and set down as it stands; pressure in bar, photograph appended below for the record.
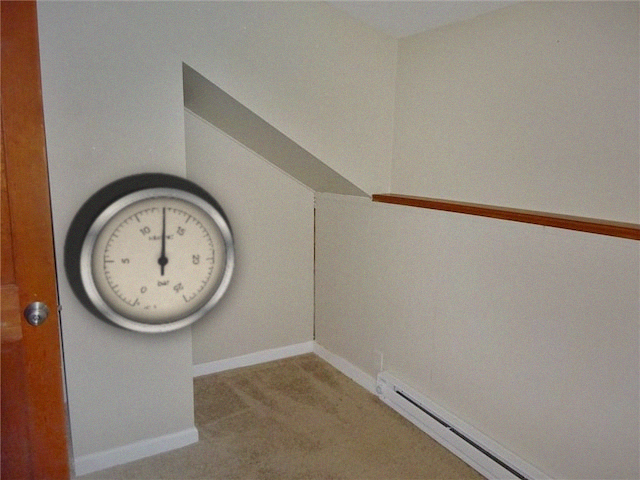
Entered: 12.5 bar
